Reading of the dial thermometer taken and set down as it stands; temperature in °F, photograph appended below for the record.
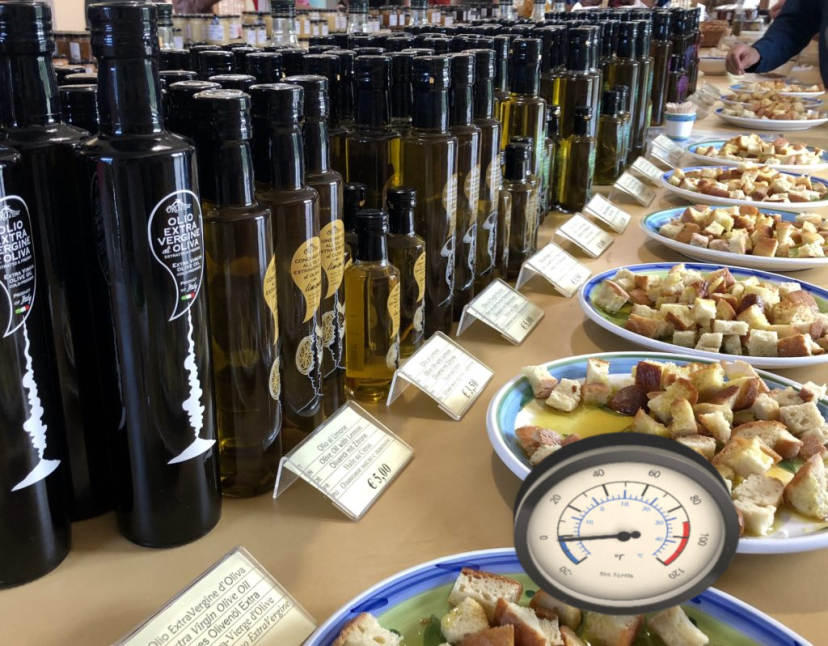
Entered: 0 °F
